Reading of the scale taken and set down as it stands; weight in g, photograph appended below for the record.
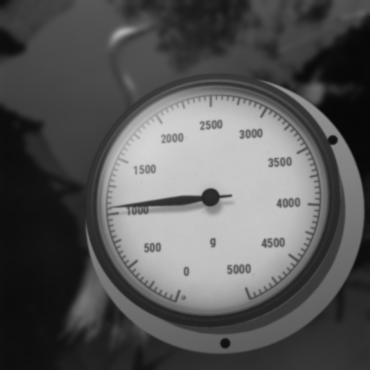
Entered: 1050 g
